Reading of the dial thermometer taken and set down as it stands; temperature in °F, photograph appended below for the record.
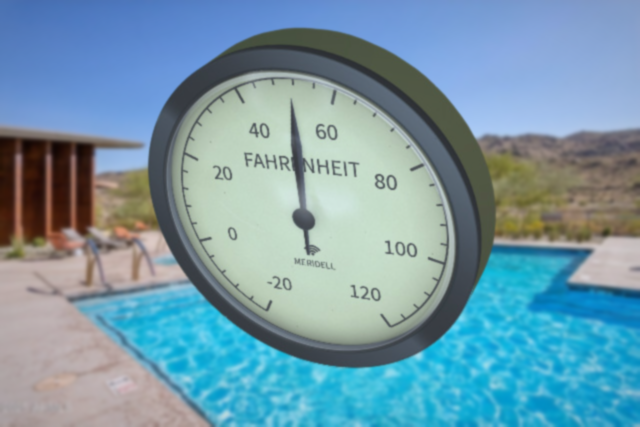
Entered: 52 °F
